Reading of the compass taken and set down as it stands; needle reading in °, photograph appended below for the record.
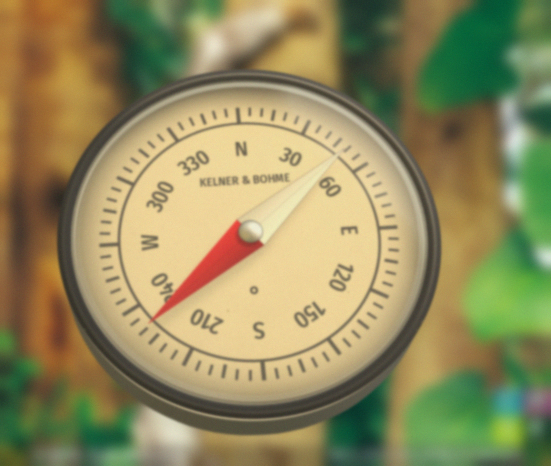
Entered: 230 °
